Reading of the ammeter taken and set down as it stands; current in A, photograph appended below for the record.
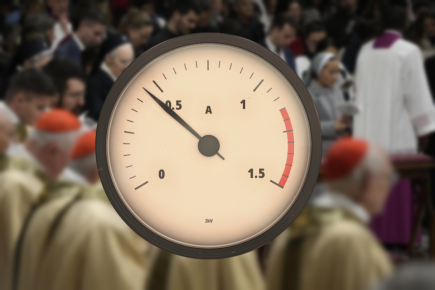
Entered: 0.45 A
